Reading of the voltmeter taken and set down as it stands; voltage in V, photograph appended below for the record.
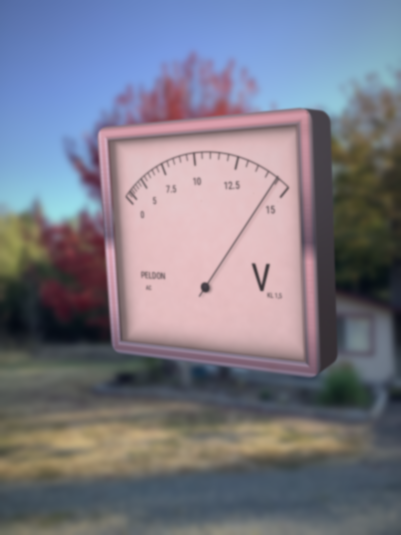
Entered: 14.5 V
